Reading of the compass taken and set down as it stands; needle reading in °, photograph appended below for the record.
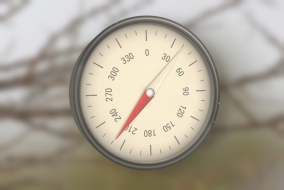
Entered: 220 °
